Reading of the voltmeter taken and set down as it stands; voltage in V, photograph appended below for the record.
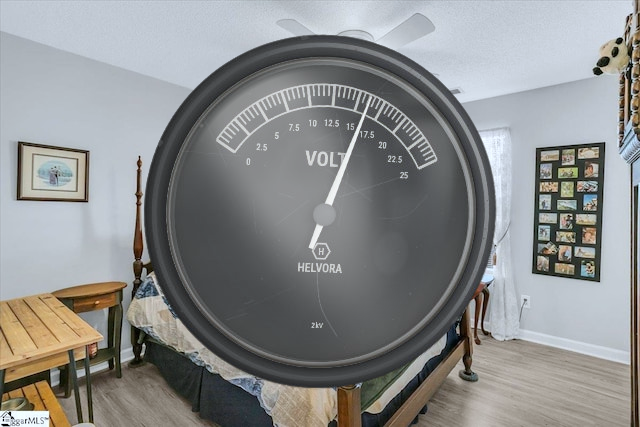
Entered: 16 V
